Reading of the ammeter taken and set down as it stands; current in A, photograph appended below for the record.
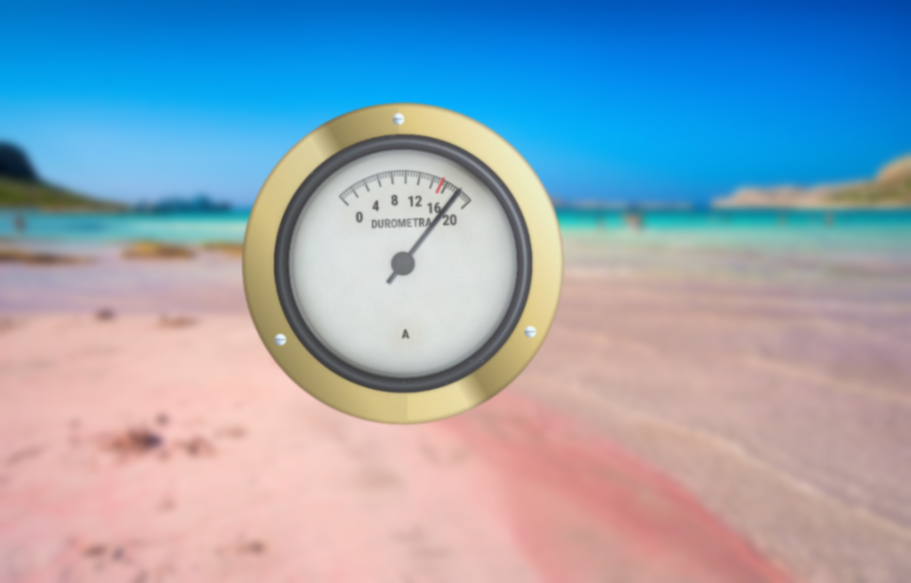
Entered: 18 A
